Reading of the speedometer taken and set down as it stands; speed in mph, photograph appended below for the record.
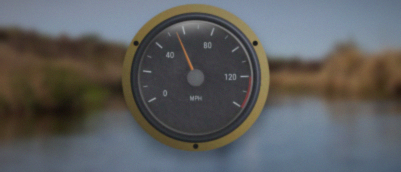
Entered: 55 mph
